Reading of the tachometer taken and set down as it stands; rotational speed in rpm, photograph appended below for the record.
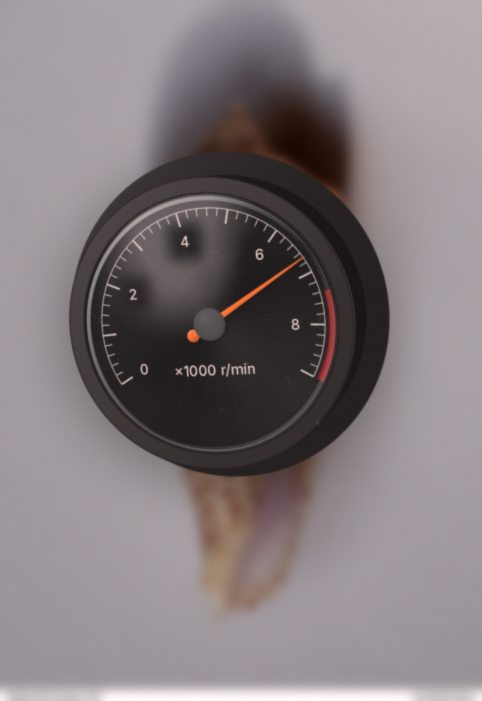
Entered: 6700 rpm
